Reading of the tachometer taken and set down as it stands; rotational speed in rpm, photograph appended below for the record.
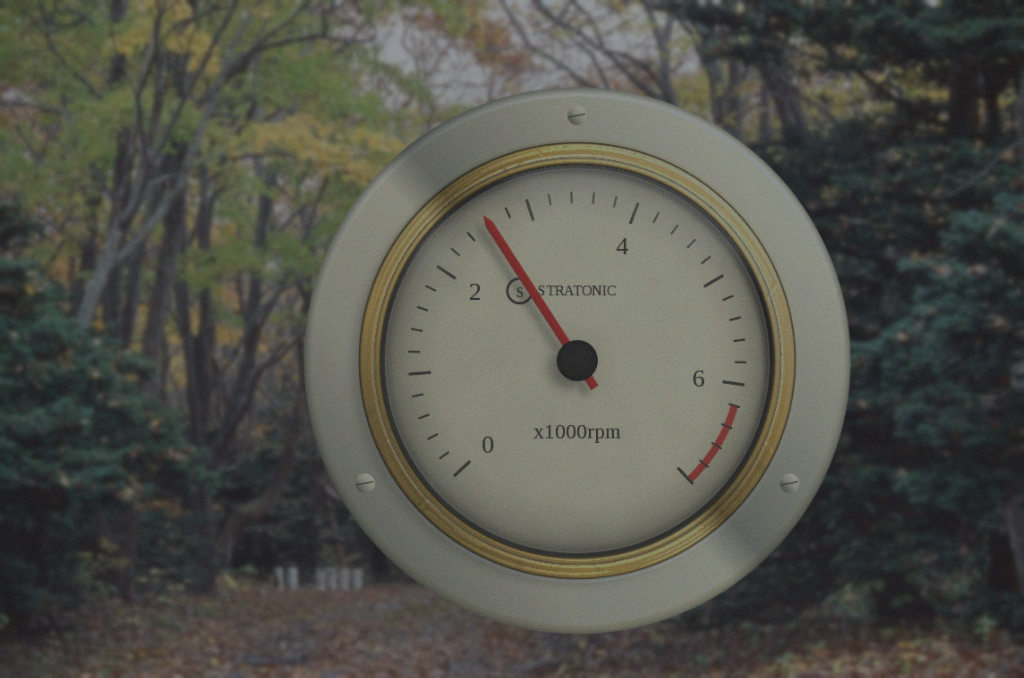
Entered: 2600 rpm
